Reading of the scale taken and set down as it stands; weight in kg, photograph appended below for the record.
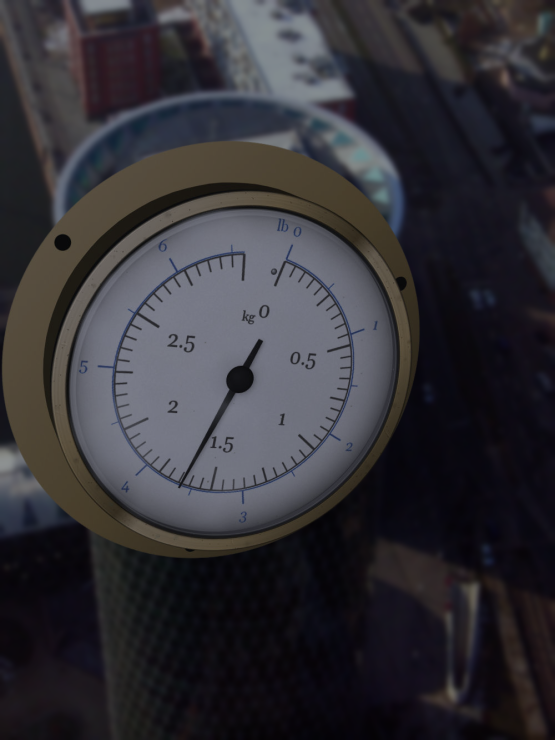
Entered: 1.65 kg
